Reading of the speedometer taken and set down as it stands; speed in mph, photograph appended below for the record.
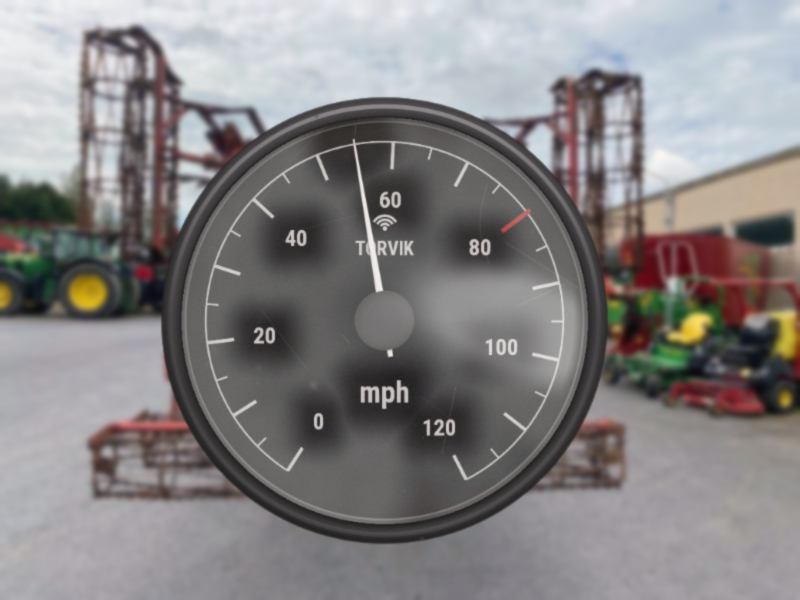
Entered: 55 mph
